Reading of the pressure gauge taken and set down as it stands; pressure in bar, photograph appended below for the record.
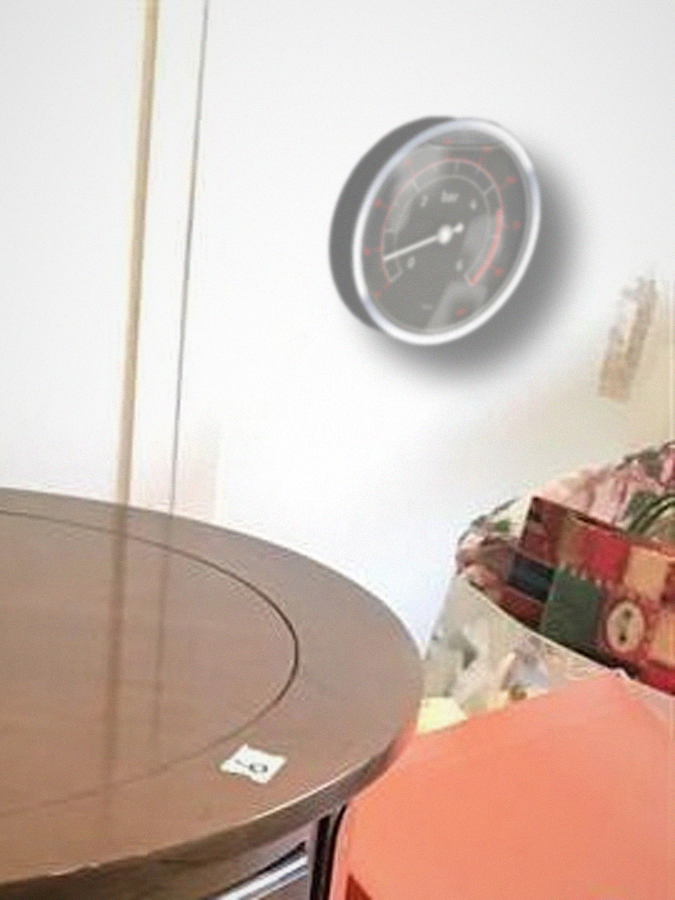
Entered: 0.5 bar
